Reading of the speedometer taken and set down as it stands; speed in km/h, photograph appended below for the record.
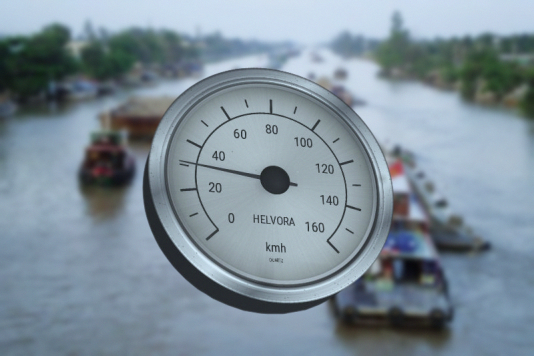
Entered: 30 km/h
